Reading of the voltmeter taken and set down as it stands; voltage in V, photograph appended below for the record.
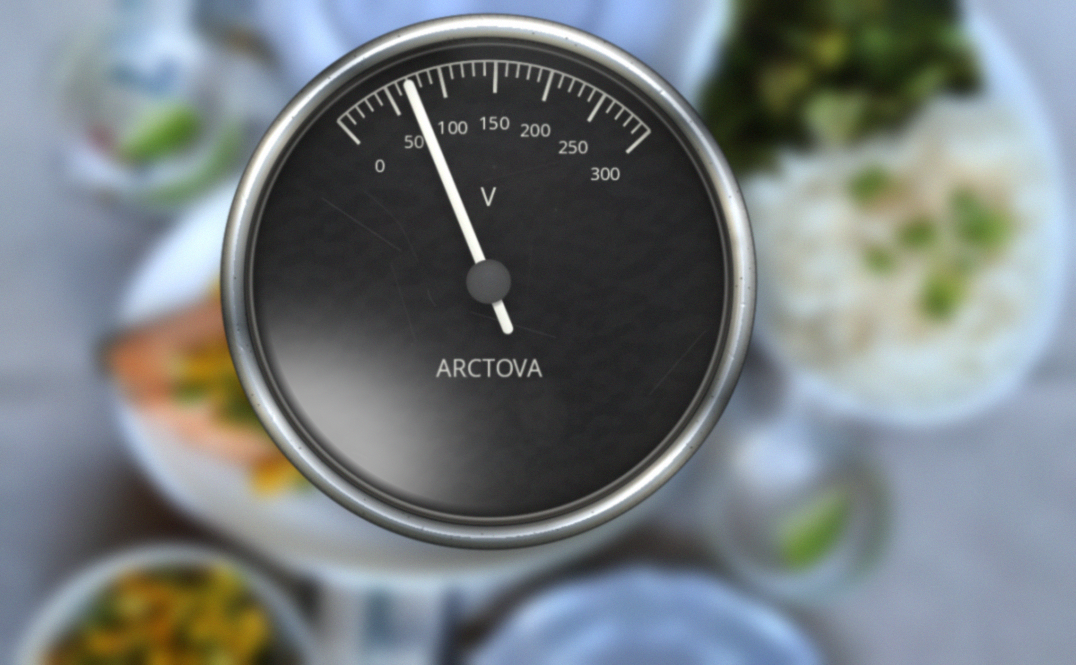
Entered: 70 V
